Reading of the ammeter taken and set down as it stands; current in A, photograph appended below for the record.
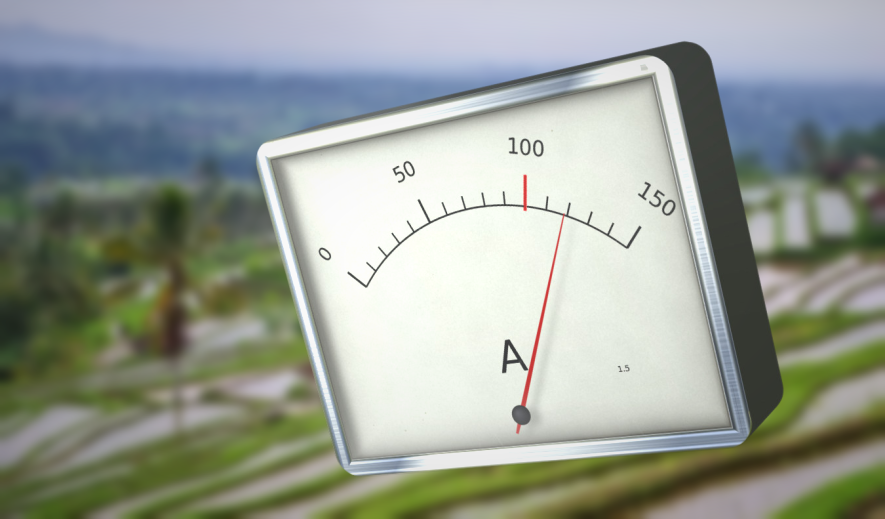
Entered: 120 A
